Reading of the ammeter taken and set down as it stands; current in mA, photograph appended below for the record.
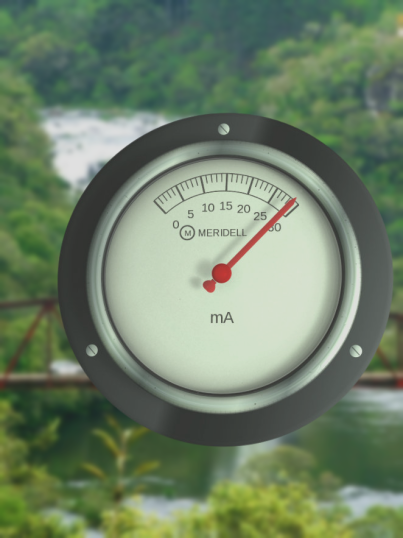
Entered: 29 mA
